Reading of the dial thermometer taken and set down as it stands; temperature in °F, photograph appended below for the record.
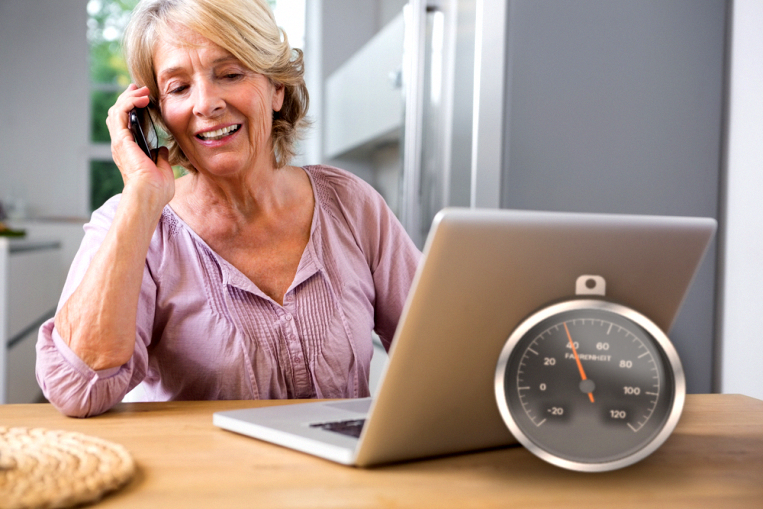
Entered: 40 °F
